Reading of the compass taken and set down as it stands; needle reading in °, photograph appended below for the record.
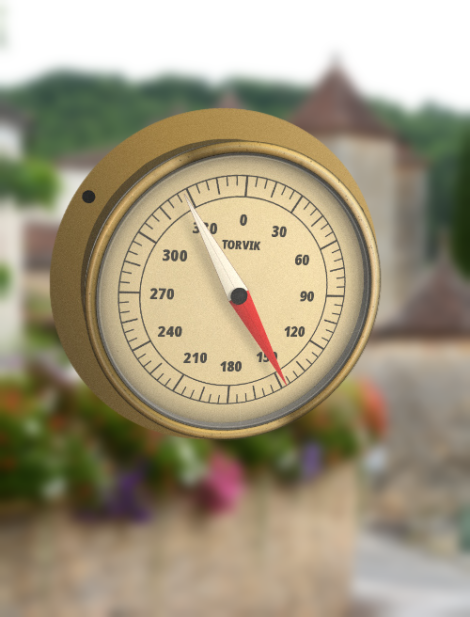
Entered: 147.5 °
